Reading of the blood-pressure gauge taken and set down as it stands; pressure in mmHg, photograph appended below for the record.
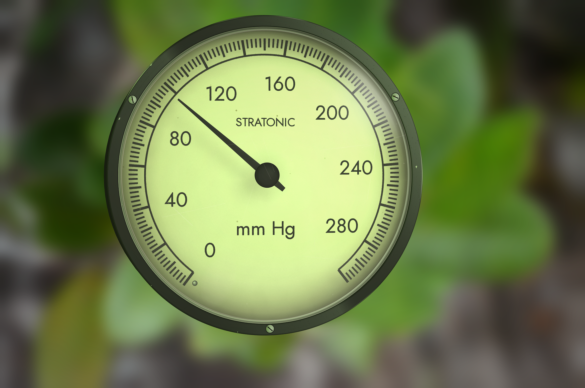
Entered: 98 mmHg
